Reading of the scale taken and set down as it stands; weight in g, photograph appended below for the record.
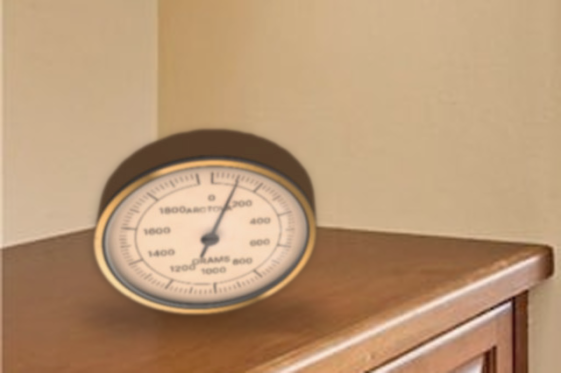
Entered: 100 g
